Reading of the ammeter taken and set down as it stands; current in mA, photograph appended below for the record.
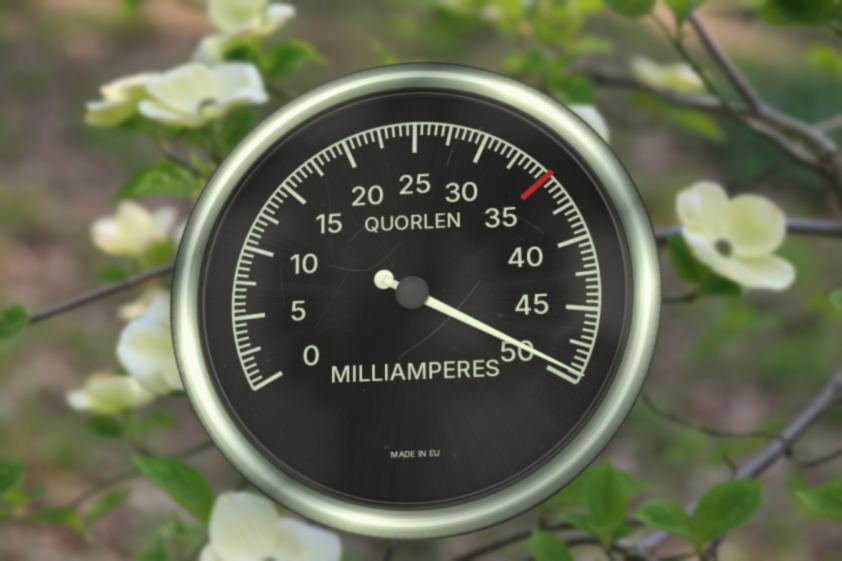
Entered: 49.5 mA
